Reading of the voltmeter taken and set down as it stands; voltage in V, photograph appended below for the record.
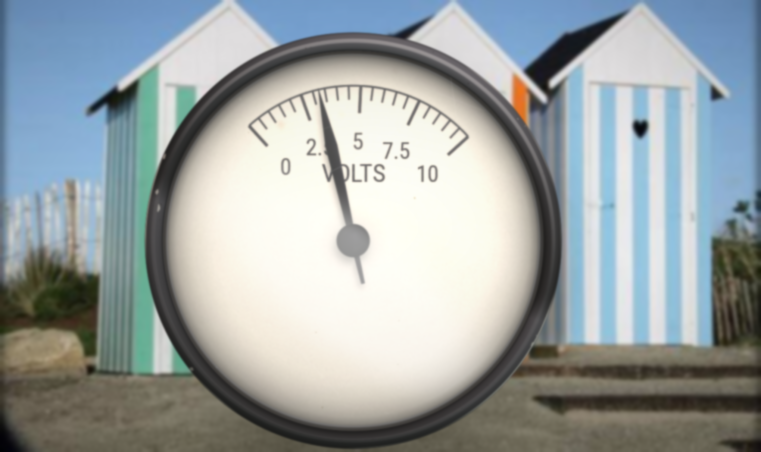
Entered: 3.25 V
